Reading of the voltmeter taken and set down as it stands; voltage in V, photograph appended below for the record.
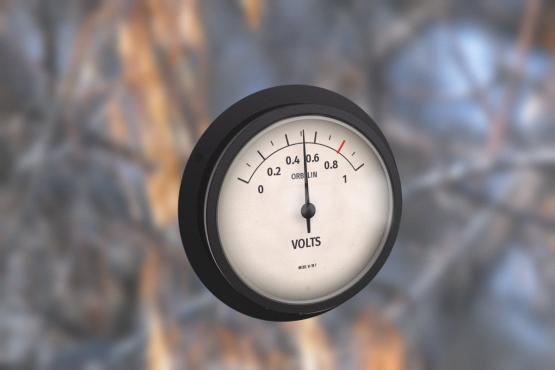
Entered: 0.5 V
